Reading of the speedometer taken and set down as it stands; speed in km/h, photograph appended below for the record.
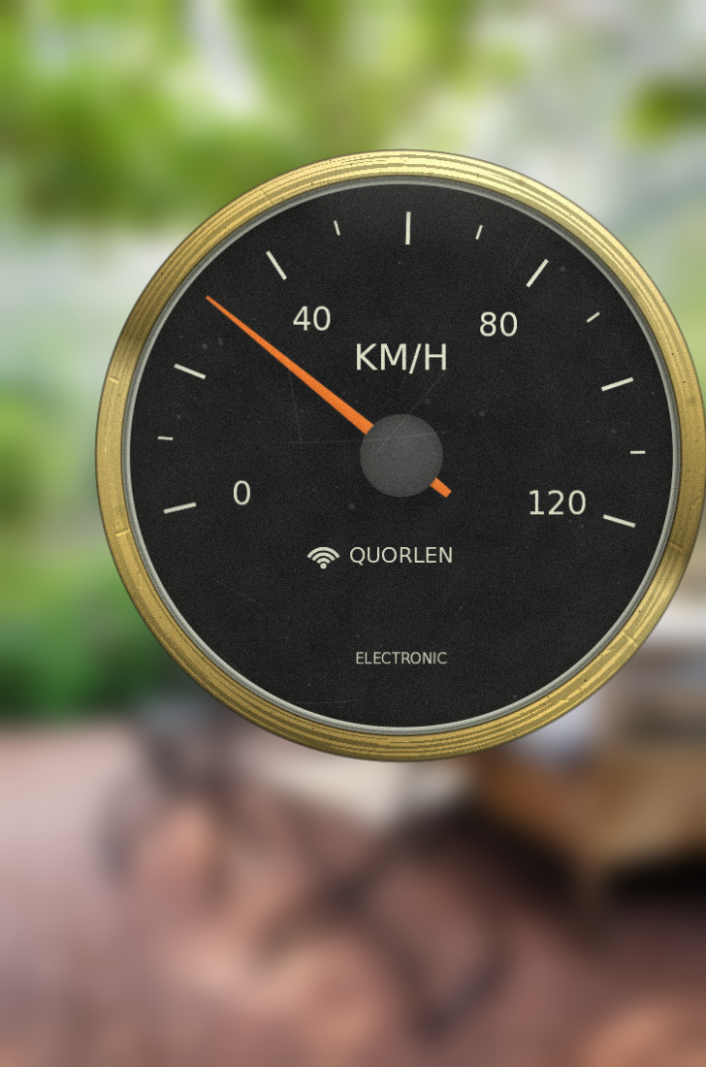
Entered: 30 km/h
